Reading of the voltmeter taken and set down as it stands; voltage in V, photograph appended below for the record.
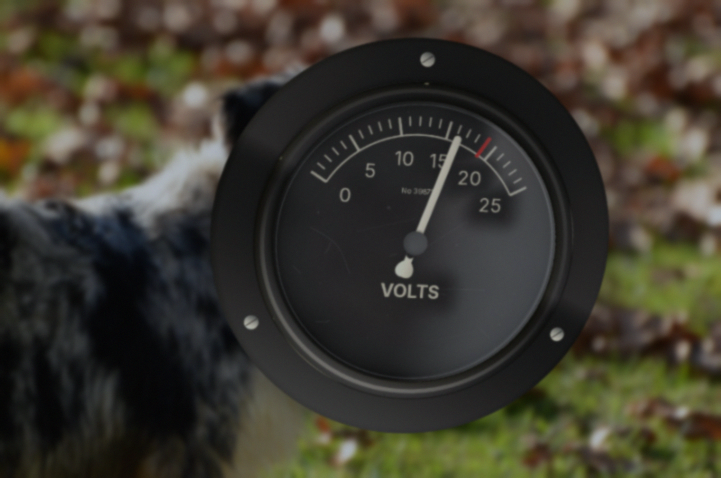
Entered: 16 V
